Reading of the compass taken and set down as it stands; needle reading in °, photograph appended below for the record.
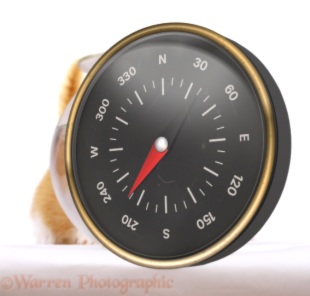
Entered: 220 °
